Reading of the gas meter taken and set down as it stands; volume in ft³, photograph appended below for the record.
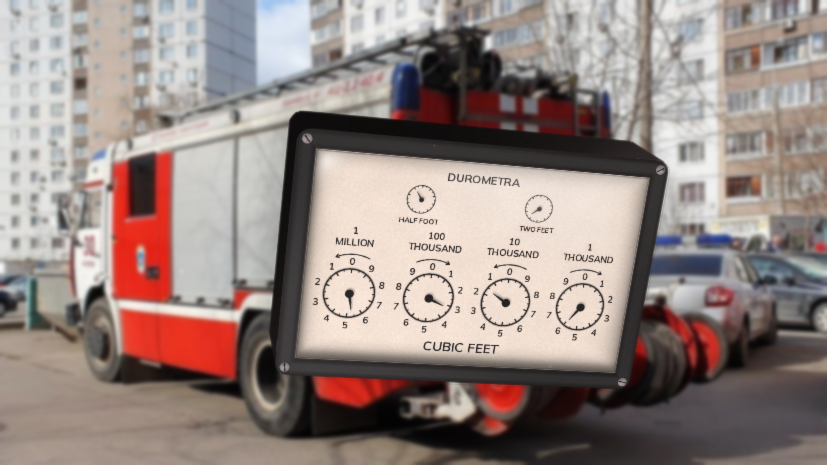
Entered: 531600 ft³
